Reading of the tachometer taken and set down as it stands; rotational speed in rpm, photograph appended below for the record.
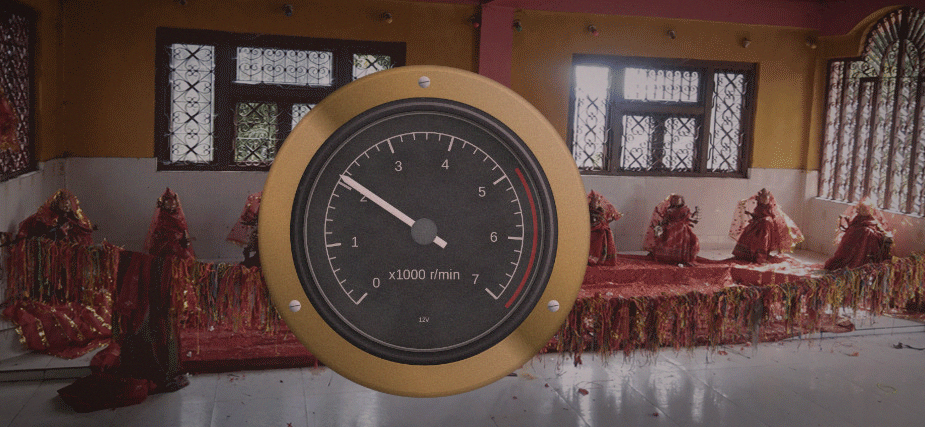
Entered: 2100 rpm
